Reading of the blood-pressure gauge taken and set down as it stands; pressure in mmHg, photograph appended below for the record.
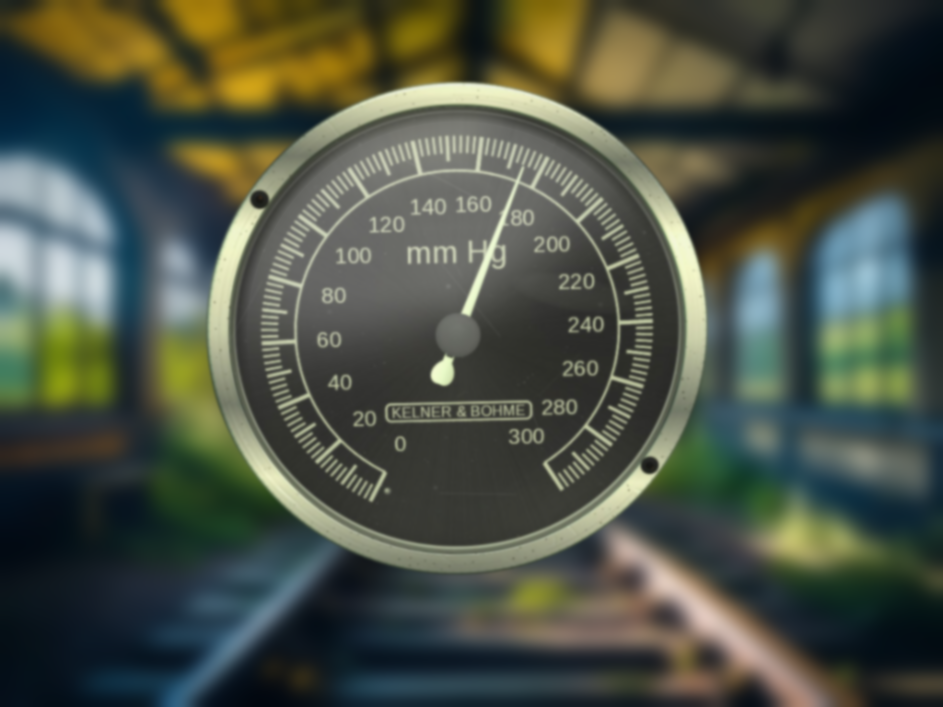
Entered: 174 mmHg
